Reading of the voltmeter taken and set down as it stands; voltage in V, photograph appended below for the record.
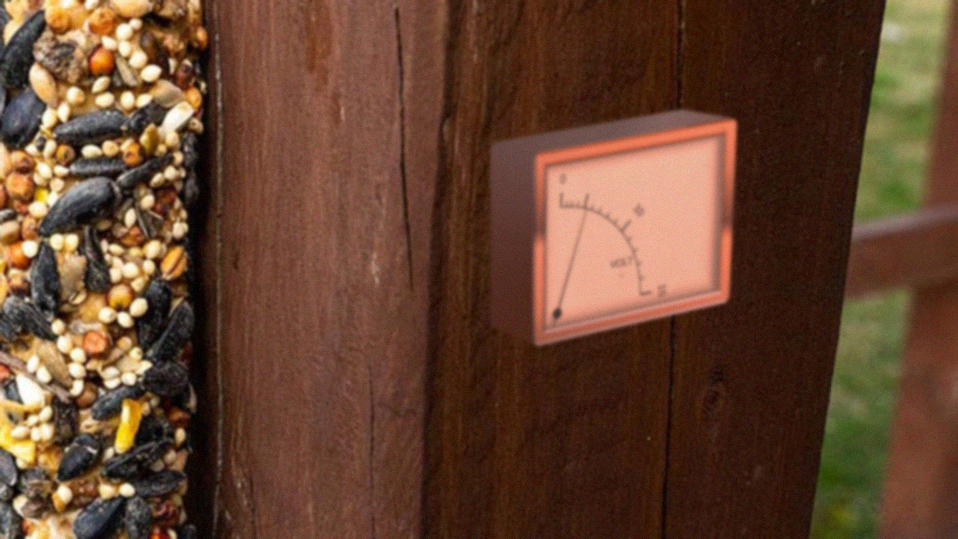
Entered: 5 V
